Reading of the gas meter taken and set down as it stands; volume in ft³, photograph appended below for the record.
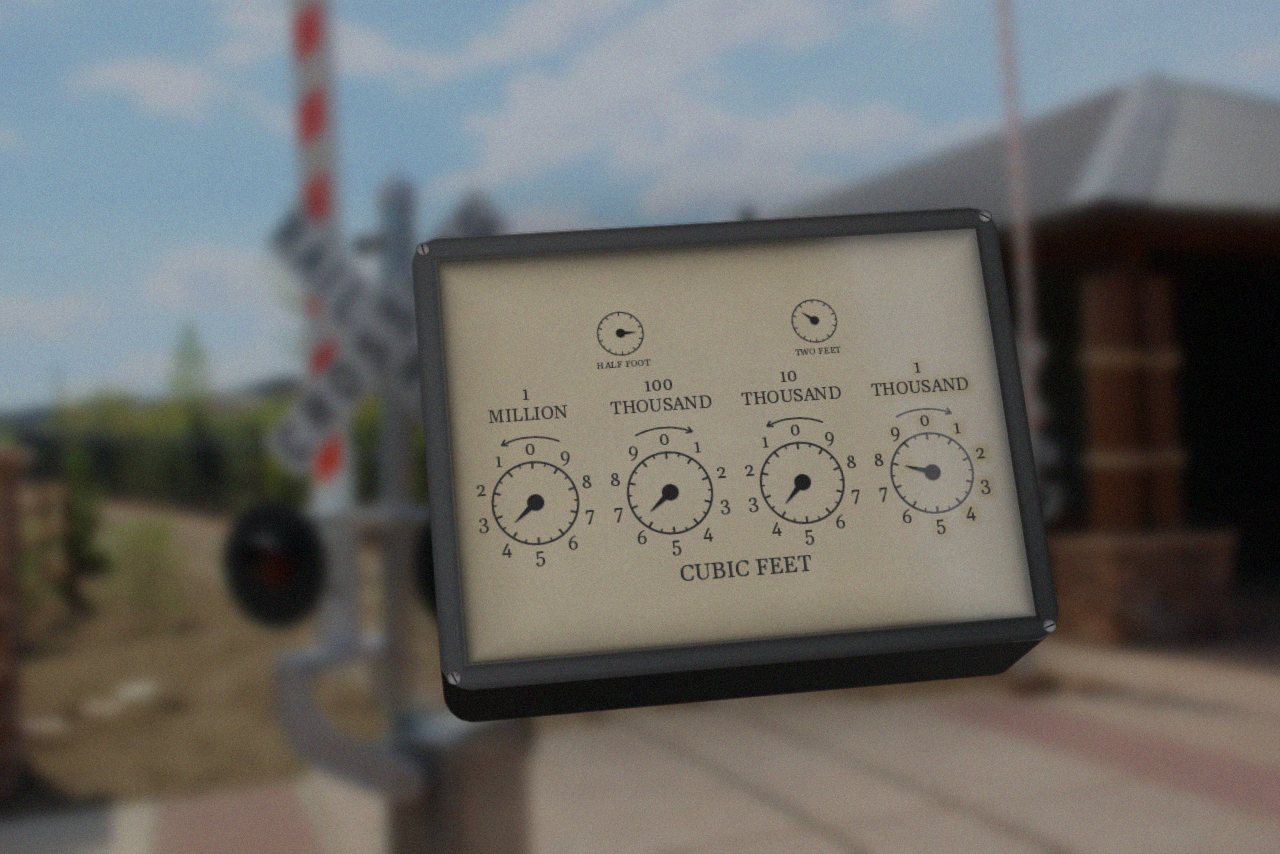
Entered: 363800 ft³
